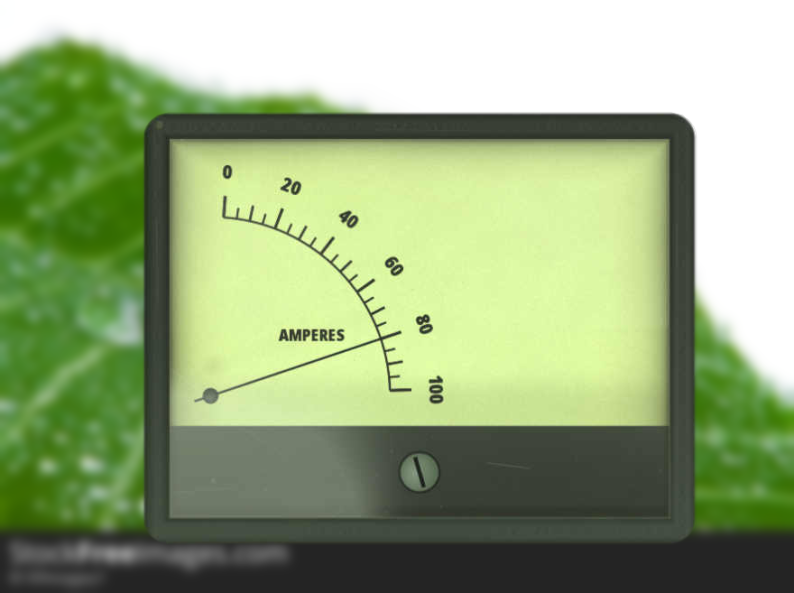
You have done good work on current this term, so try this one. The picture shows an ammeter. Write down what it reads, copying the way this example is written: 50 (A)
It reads 80 (A)
